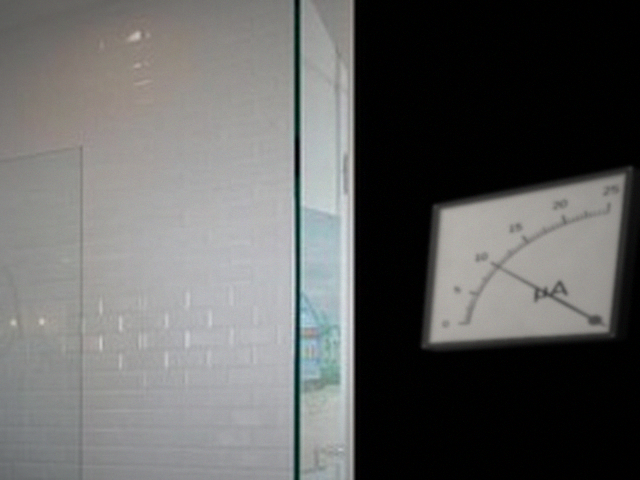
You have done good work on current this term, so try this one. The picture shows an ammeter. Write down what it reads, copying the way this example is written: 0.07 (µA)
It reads 10 (µA)
